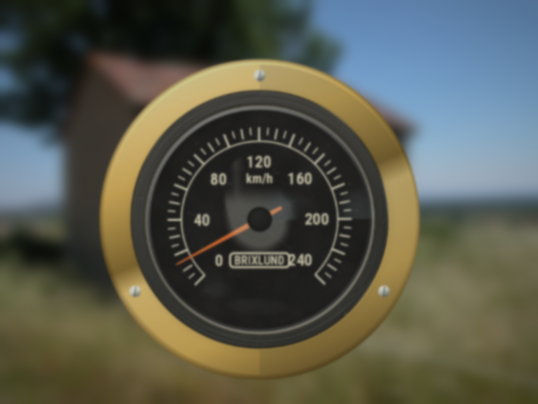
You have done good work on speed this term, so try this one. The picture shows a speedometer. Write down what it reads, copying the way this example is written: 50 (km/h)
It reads 15 (km/h)
